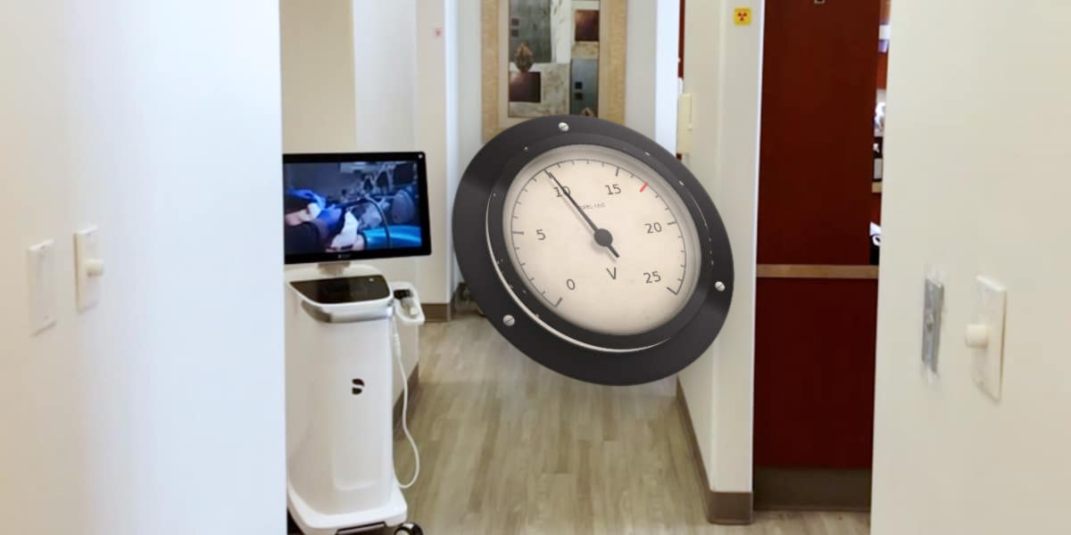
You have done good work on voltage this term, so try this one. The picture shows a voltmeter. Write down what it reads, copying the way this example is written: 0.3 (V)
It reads 10 (V)
